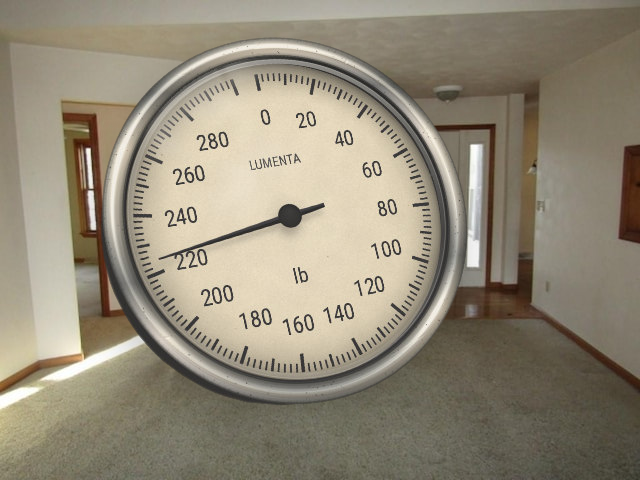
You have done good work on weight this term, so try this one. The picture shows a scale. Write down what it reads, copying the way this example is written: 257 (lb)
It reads 224 (lb)
